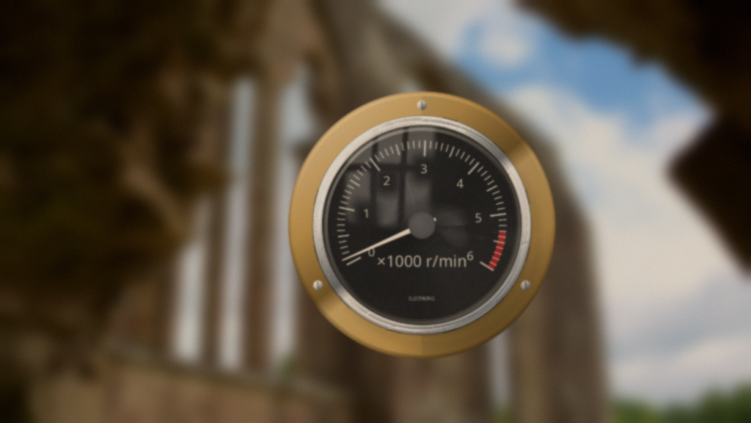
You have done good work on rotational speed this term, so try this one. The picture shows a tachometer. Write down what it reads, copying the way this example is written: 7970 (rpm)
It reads 100 (rpm)
